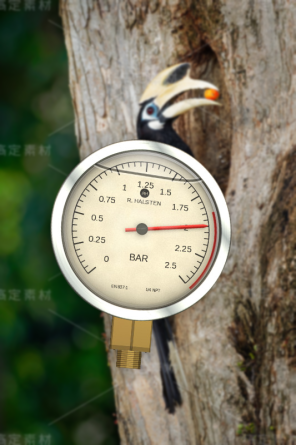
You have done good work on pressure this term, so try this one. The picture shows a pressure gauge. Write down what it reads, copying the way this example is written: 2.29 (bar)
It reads 2 (bar)
